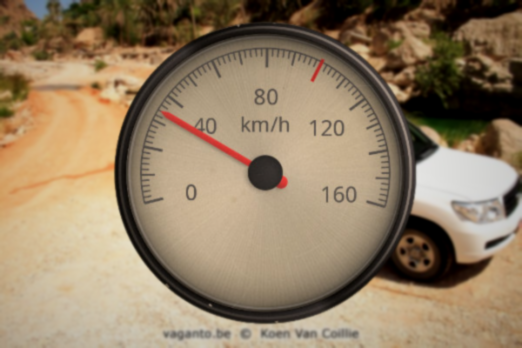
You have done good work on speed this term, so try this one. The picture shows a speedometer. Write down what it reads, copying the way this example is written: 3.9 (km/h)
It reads 34 (km/h)
